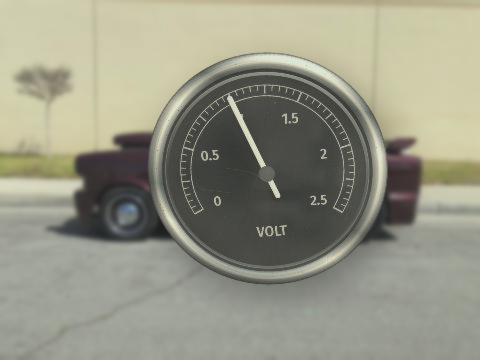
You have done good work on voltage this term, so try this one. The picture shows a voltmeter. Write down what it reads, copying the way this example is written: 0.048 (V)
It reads 1 (V)
